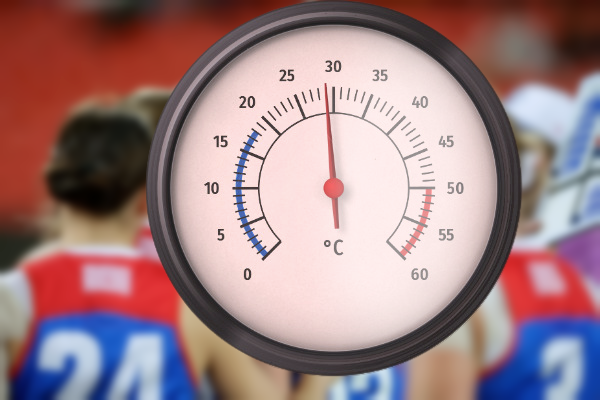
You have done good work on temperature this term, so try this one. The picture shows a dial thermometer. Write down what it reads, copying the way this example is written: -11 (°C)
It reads 29 (°C)
